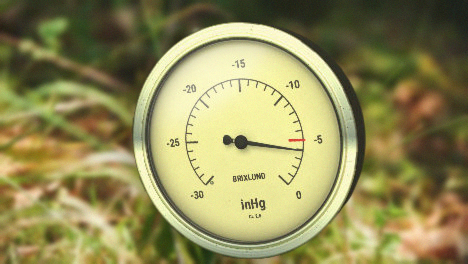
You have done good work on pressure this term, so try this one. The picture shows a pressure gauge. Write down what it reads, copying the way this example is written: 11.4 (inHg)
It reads -4 (inHg)
